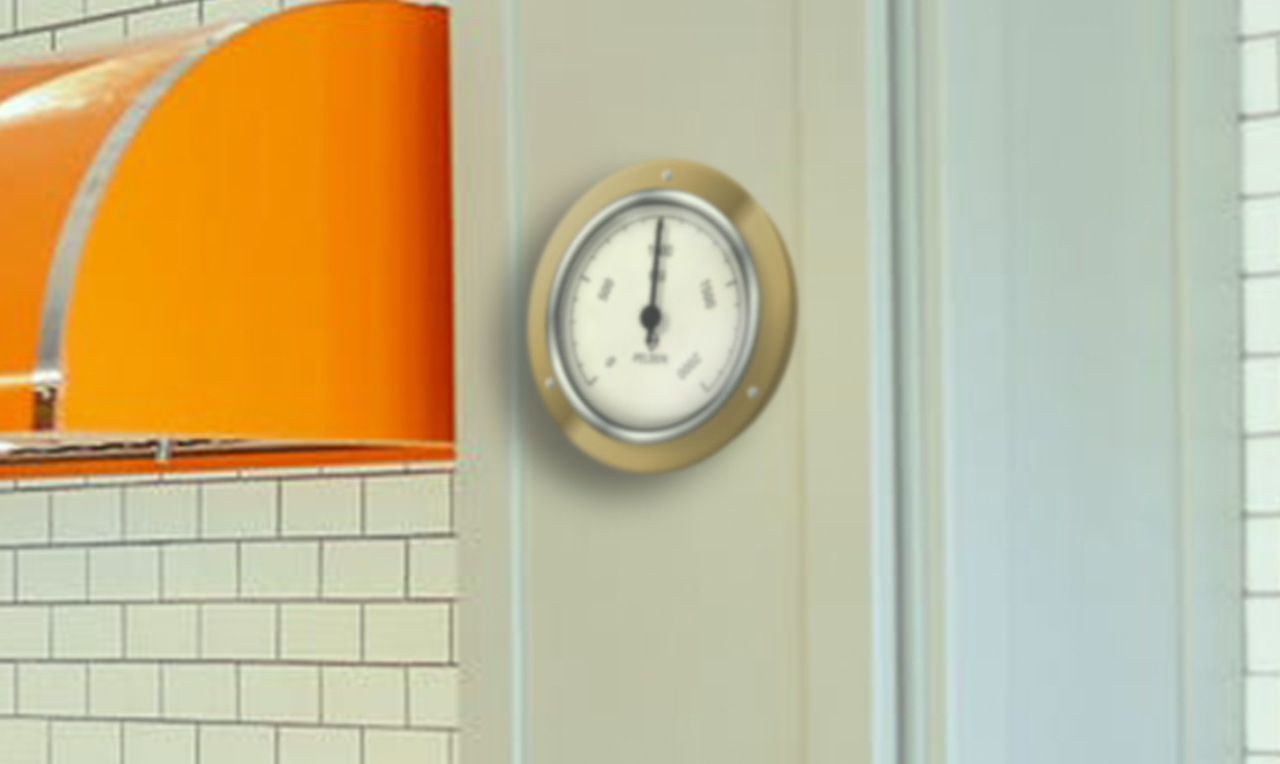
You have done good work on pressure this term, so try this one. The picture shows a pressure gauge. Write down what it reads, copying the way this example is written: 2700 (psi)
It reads 1000 (psi)
